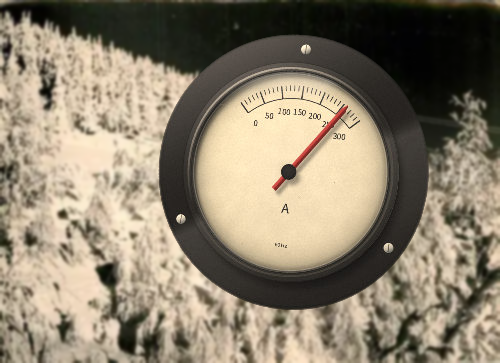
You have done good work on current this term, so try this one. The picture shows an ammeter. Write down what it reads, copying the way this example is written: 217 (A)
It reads 260 (A)
